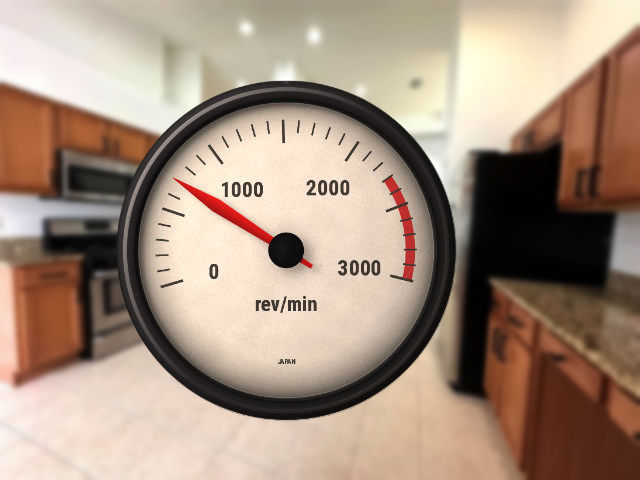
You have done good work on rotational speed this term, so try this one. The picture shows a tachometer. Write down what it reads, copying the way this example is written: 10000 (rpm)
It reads 700 (rpm)
